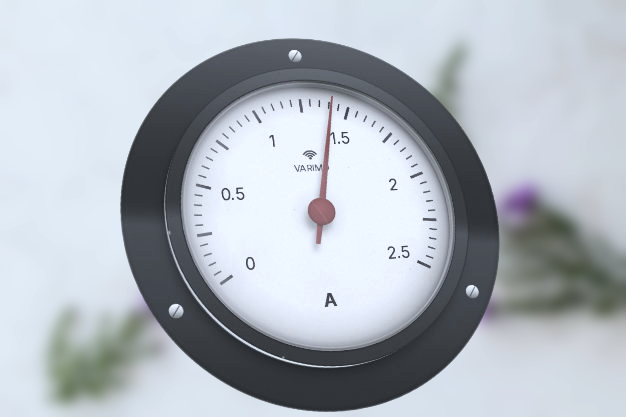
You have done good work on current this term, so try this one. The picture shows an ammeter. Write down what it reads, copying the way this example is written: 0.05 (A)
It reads 1.4 (A)
